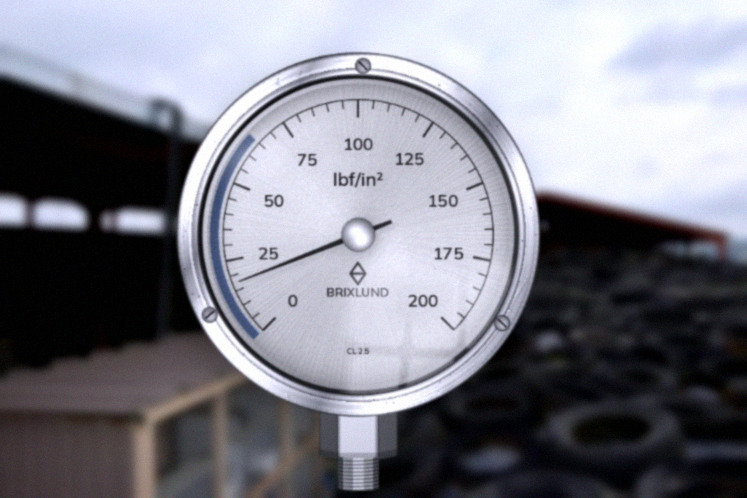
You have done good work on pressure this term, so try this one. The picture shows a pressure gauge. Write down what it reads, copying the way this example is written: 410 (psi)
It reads 17.5 (psi)
